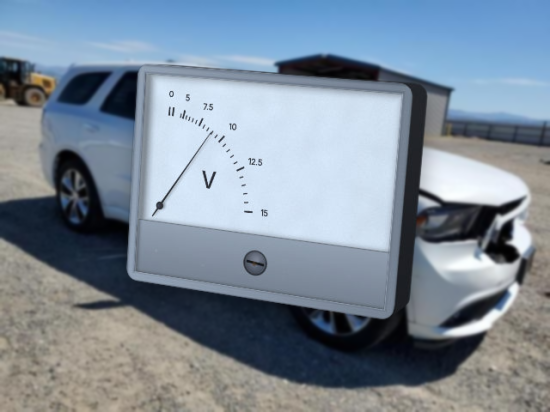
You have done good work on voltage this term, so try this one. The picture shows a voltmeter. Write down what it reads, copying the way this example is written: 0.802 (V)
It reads 9 (V)
